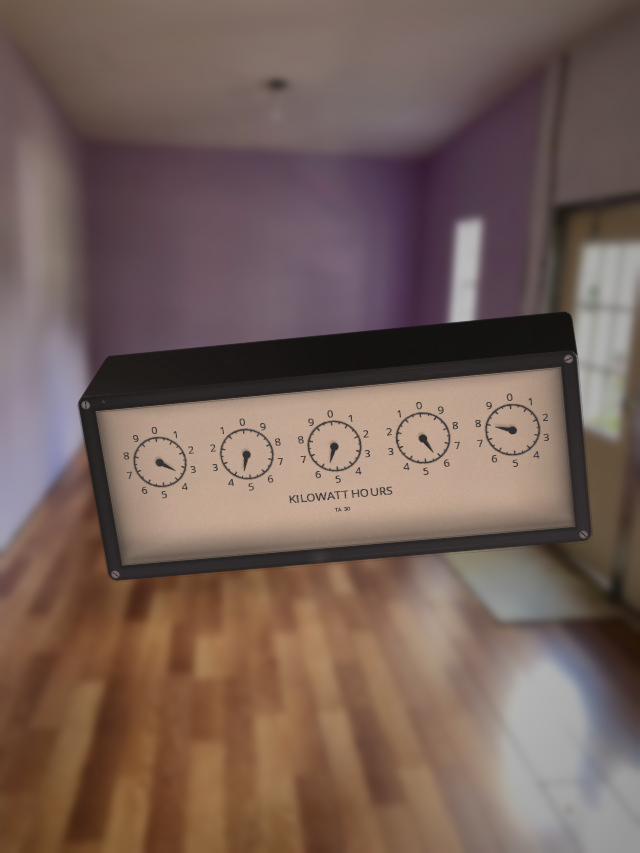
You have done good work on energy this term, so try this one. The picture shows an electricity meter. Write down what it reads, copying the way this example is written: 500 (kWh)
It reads 34558 (kWh)
